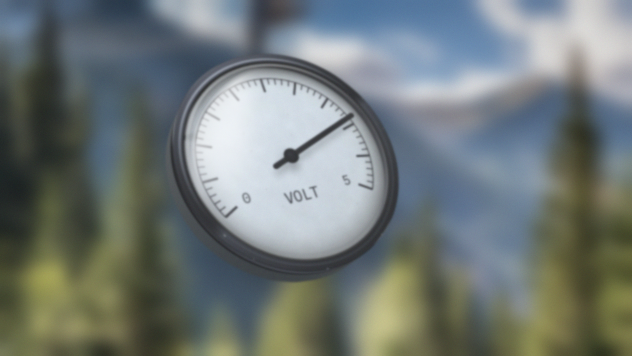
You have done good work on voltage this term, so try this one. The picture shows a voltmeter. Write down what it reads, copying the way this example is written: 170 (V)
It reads 3.9 (V)
